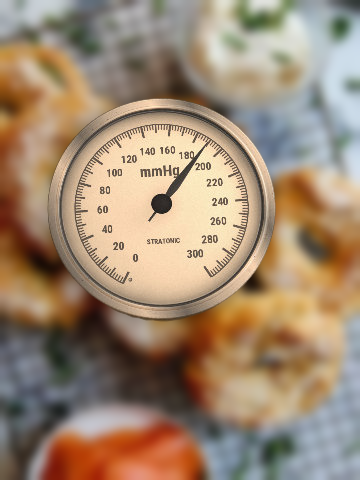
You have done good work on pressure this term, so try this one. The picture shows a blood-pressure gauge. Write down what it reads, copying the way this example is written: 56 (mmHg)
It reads 190 (mmHg)
